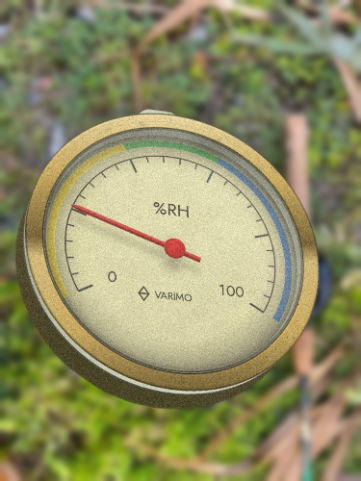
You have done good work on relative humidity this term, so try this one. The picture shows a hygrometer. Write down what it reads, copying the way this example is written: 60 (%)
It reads 20 (%)
